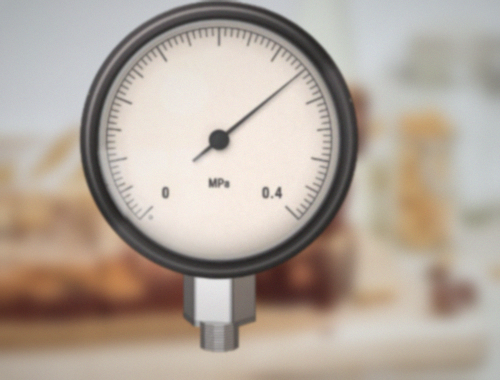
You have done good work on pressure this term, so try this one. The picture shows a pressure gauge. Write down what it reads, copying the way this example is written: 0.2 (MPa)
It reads 0.275 (MPa)
